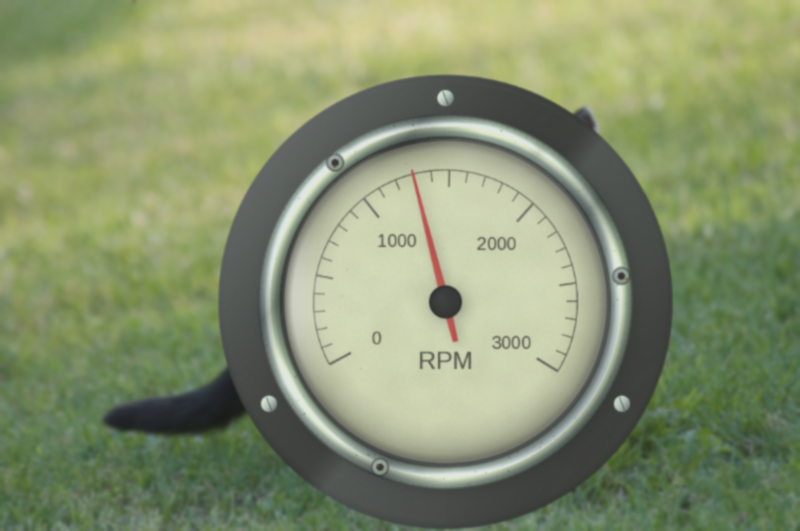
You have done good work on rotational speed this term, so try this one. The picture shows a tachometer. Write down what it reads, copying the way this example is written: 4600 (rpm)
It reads 1300 (rpm)
